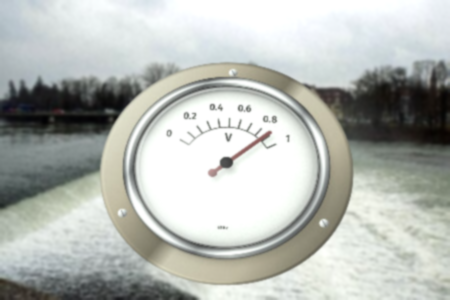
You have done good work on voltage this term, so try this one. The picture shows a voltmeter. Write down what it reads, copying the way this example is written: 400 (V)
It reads 0.9 (V)
